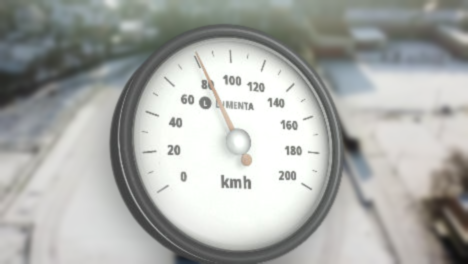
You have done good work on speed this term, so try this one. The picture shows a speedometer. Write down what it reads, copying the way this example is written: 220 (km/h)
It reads 80 (km/h)
